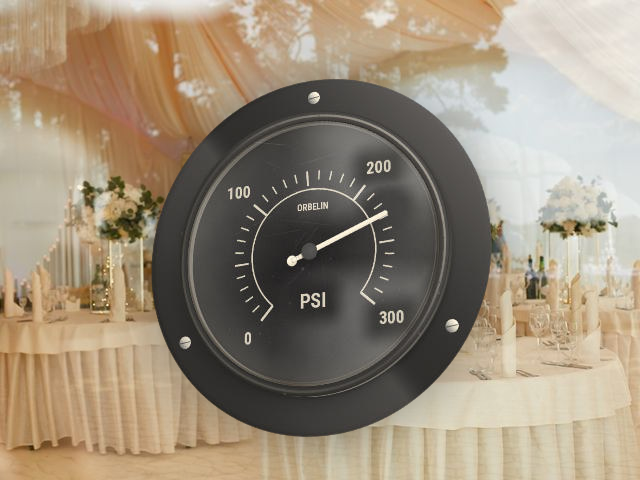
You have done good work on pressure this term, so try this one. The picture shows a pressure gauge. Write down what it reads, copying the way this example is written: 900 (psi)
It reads 230 (psi)
